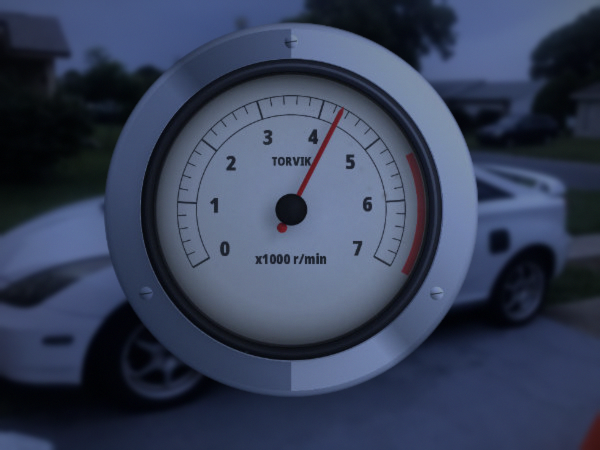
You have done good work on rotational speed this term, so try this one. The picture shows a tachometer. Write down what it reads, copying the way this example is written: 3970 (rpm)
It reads 4300 (rpm)
